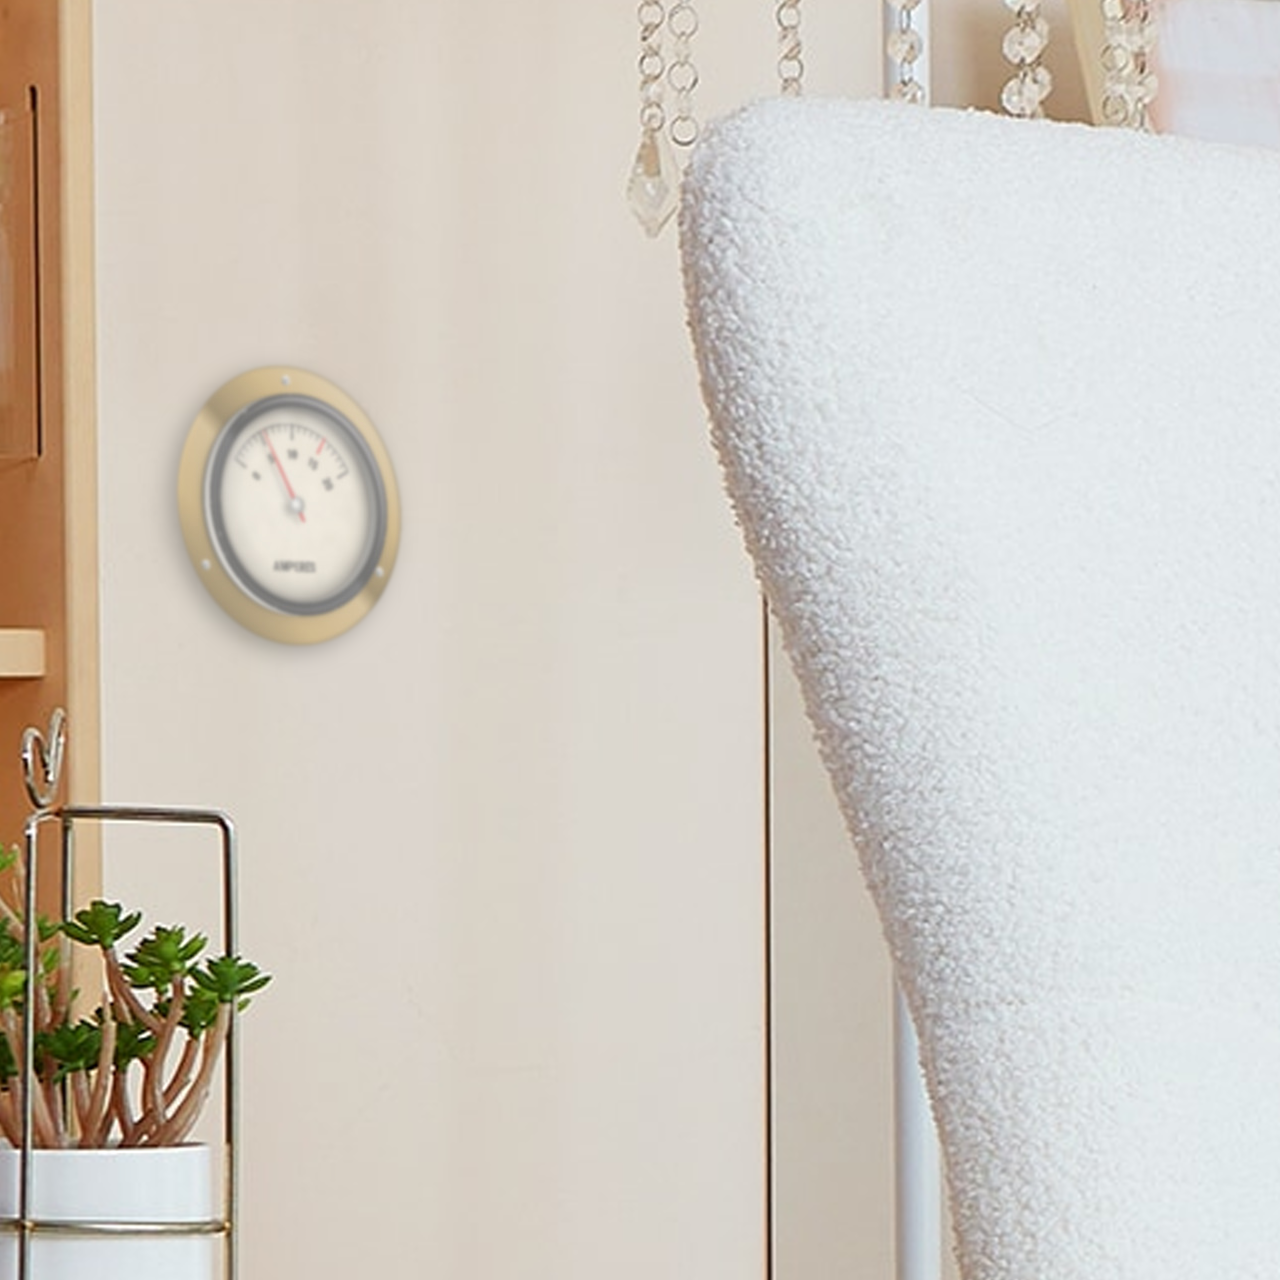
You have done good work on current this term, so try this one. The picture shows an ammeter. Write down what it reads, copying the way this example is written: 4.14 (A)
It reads 5 (A)
